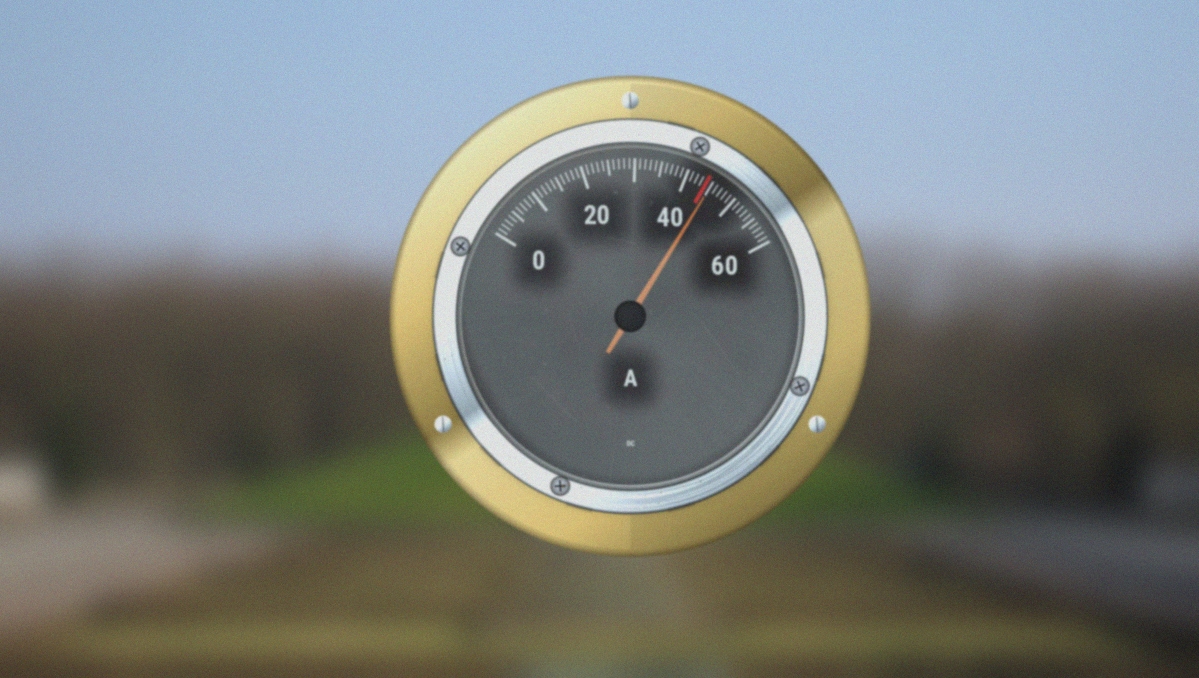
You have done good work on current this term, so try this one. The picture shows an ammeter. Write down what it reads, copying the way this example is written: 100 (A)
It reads 45 (A)
